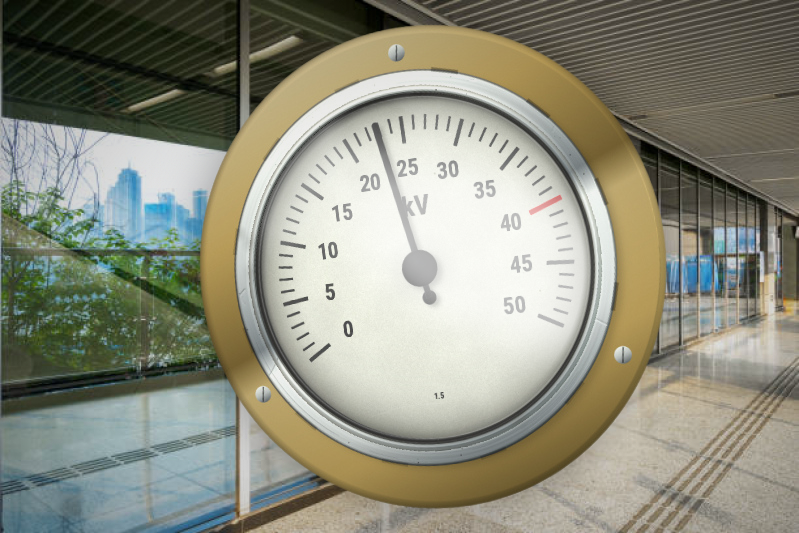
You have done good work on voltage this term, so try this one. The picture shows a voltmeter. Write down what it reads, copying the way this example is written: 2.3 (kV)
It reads 23 (kV)
